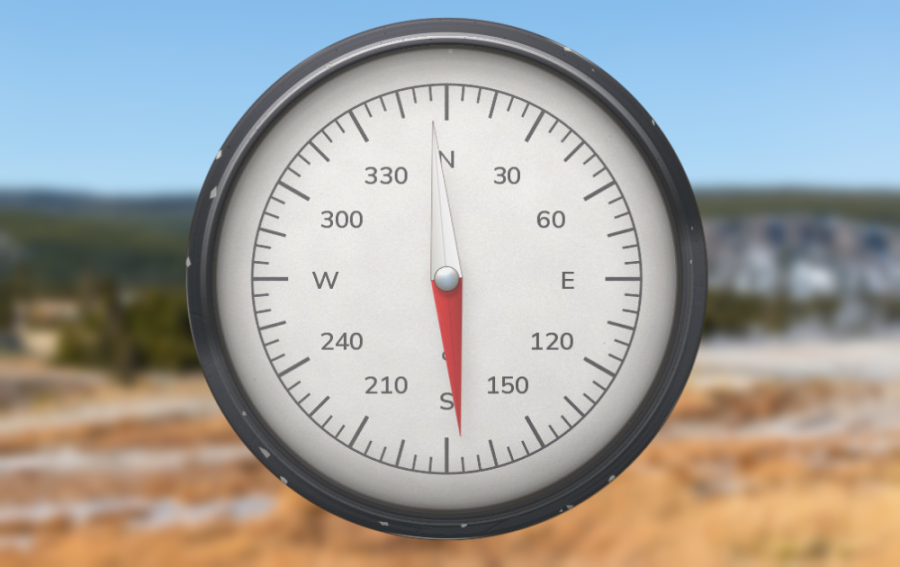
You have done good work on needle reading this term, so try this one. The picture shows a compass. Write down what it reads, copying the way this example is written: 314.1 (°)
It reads 175 (°)
